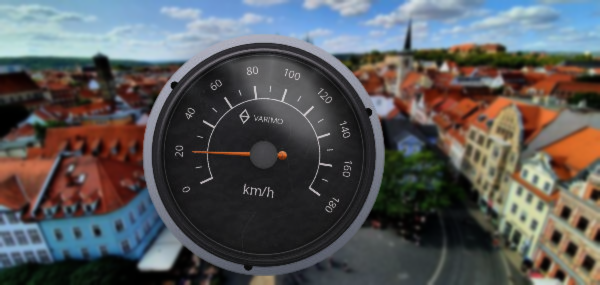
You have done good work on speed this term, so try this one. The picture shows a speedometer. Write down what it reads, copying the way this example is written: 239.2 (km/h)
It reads 20 (km/h)
